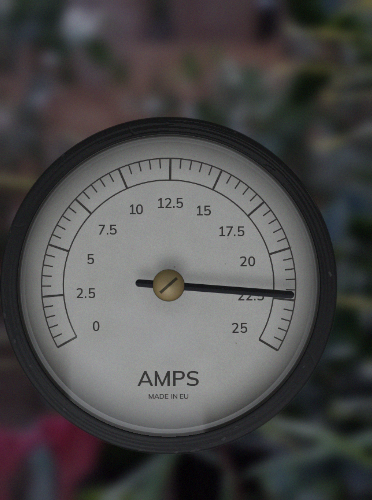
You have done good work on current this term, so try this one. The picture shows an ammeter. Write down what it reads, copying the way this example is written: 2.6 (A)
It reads 22.25 (A)
